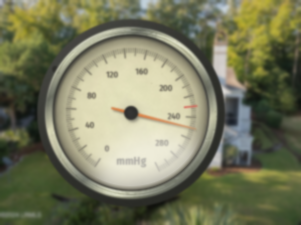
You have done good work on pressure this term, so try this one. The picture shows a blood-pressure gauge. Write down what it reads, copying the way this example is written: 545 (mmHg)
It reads 250 (mmHg)
